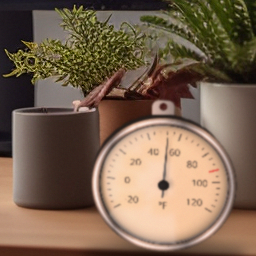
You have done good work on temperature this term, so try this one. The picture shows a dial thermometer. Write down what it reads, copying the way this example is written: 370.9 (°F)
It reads 52 (°F)
